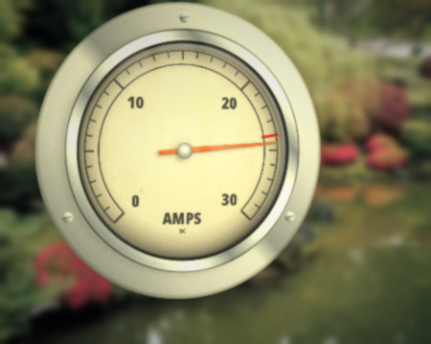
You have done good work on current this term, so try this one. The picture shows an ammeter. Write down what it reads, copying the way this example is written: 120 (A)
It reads 24.5 (A)
